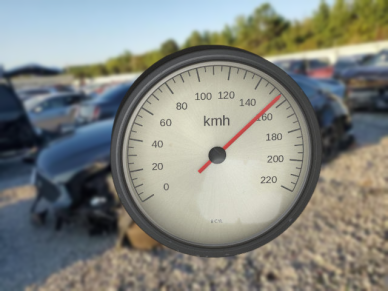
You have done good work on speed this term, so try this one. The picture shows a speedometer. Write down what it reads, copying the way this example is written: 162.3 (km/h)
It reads 155 (km/h)
